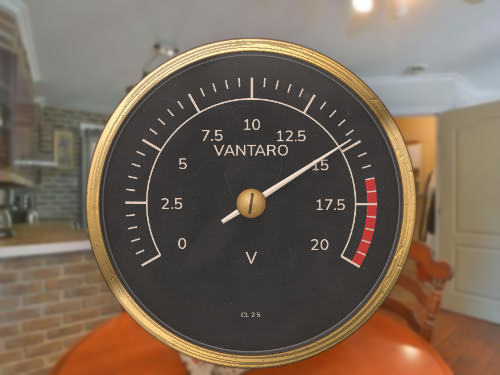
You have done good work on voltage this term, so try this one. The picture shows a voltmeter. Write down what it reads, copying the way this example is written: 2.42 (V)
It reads 14.75 (V)
